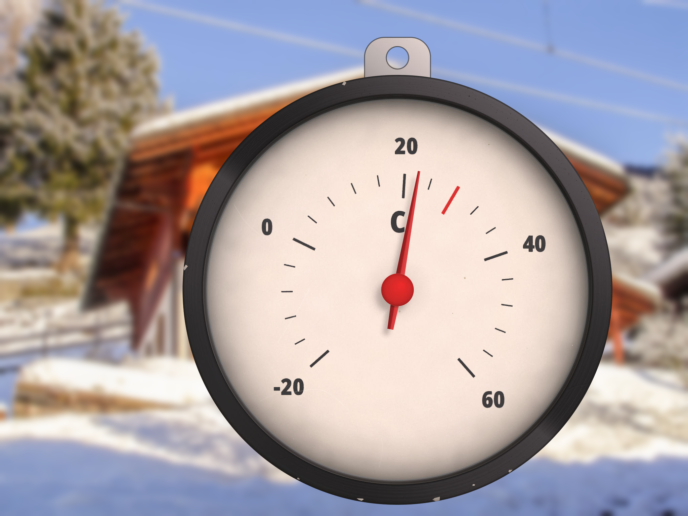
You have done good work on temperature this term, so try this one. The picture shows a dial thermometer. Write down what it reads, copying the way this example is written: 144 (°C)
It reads 22 (°C)
